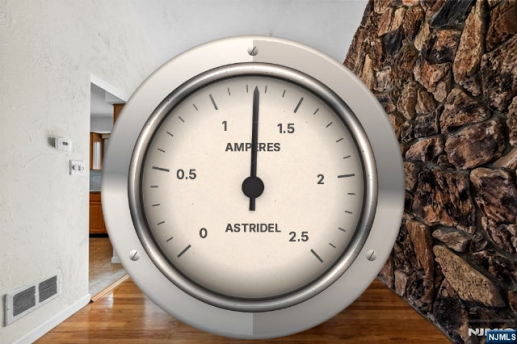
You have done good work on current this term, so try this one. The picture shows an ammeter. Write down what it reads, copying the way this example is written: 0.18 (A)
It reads 1.25 (A)
